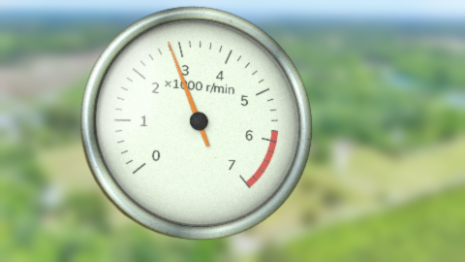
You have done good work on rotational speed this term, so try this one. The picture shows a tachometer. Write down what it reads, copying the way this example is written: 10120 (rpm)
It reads 2800 (rpm)
